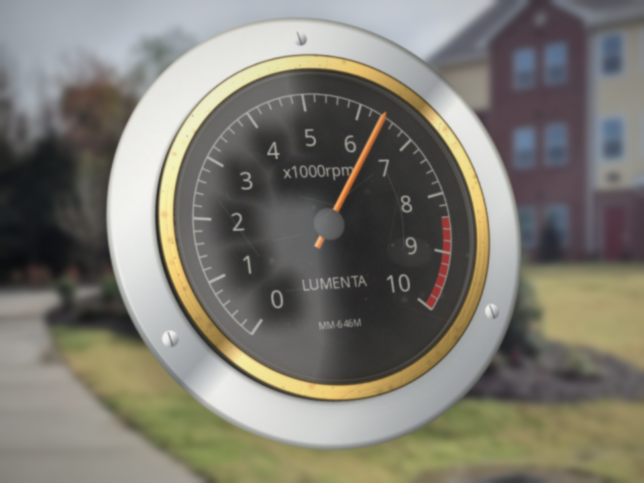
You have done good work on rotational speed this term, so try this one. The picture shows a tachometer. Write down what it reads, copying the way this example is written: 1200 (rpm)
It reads 6400 (rpm)
